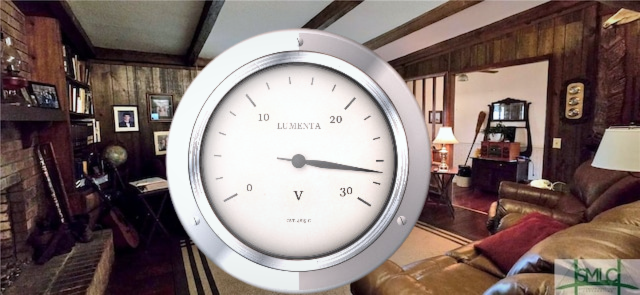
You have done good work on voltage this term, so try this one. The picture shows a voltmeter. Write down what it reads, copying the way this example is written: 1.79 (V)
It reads 27 (V)
